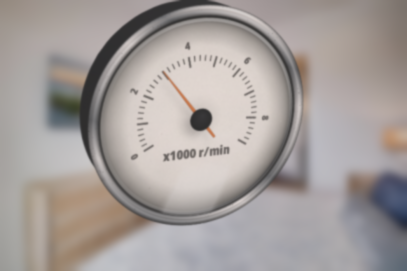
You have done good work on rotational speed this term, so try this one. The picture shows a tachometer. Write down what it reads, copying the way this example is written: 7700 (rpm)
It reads 3000 (rpm)
